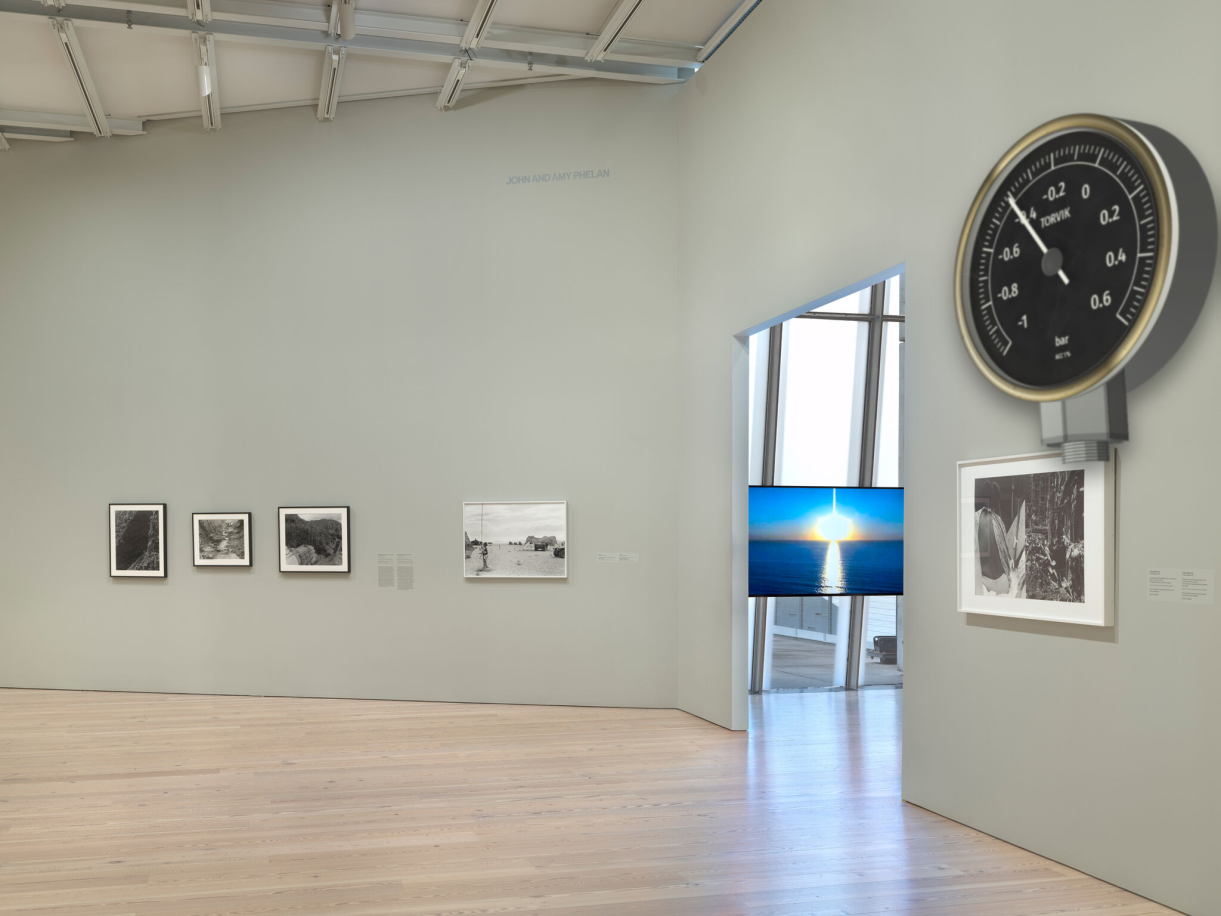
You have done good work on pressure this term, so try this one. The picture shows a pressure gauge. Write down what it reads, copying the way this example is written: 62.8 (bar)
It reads -0.4 (bar)
